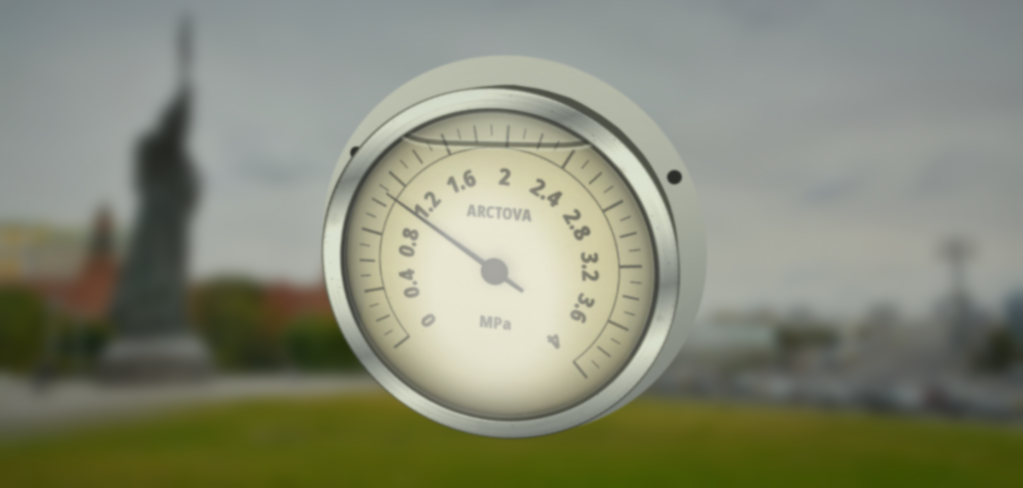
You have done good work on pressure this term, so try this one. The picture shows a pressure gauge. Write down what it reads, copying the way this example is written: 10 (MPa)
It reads 1.1 (MPa)
